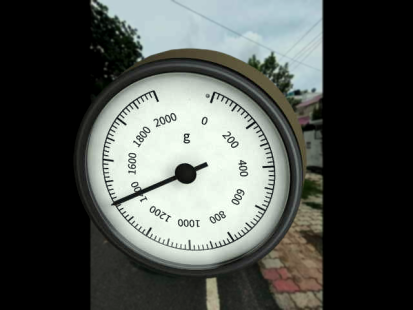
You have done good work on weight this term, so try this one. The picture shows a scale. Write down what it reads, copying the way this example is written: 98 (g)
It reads 1400 (g)
